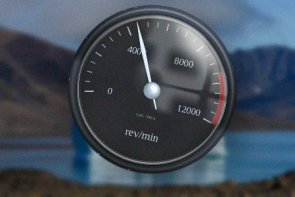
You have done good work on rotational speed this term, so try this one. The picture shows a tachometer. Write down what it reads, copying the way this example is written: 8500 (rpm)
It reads 4500 (rpm)
